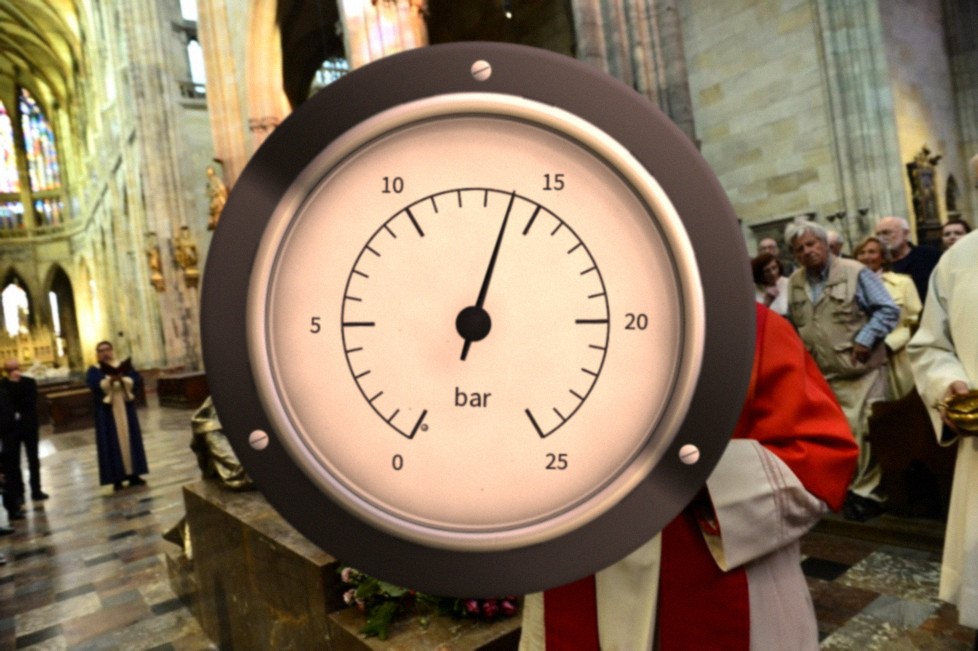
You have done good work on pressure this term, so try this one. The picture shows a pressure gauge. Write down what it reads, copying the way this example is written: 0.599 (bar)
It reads 14 (bar)
